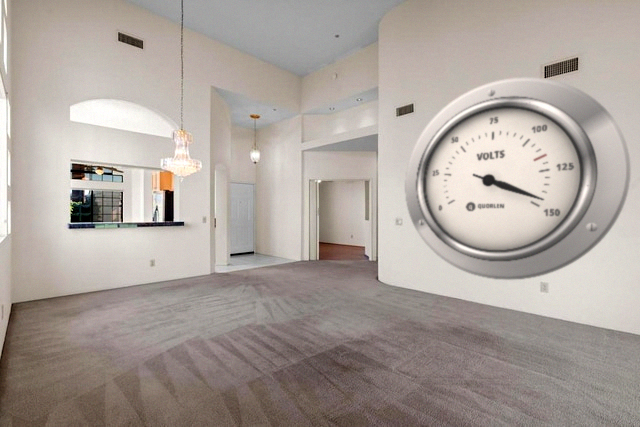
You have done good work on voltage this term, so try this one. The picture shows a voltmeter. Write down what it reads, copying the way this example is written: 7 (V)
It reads 145 (V)
